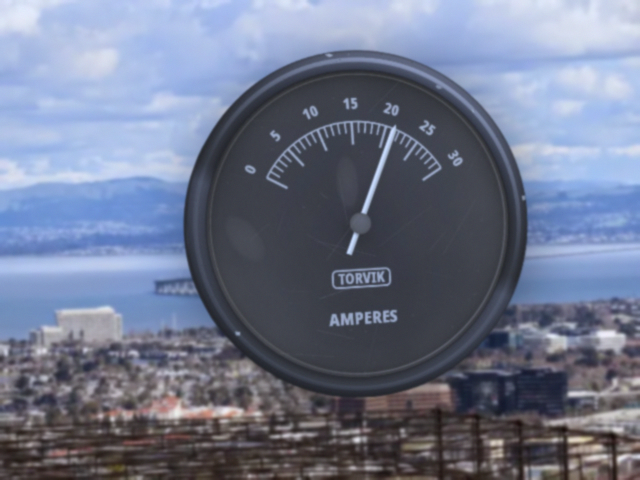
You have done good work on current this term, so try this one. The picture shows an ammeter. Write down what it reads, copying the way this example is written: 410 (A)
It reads 21 (A)
